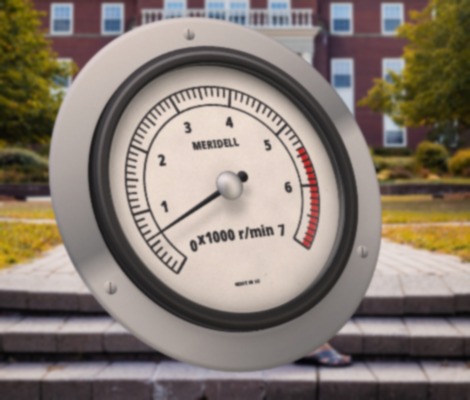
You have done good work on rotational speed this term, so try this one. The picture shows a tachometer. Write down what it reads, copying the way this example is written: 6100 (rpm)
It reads 600 (rpm)
